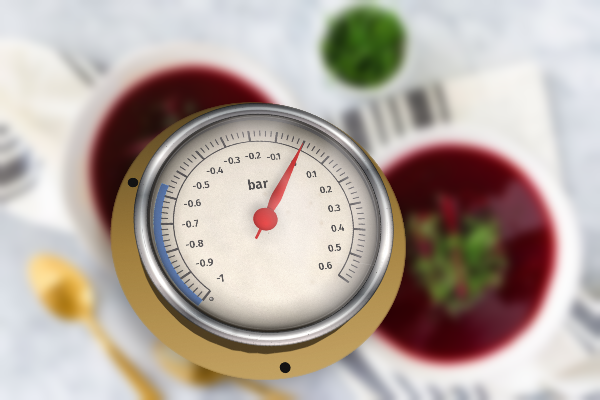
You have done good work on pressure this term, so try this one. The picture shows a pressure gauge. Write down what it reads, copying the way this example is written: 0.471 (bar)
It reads 0 (bar)
